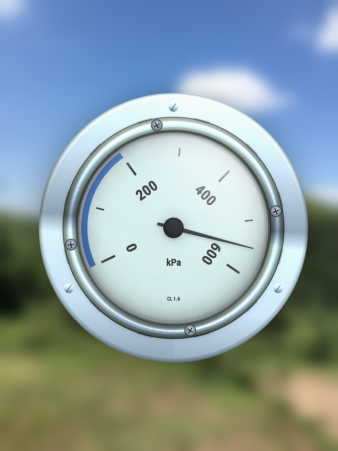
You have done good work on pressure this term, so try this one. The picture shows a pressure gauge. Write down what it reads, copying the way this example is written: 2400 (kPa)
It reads 550 (kPa)
